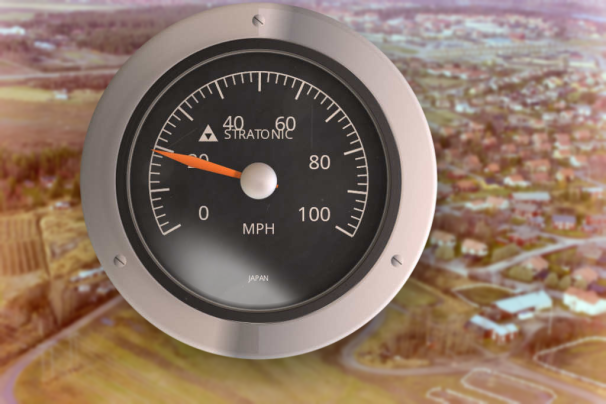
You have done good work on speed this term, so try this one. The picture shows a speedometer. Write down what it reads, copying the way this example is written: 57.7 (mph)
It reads 19 (mph)
